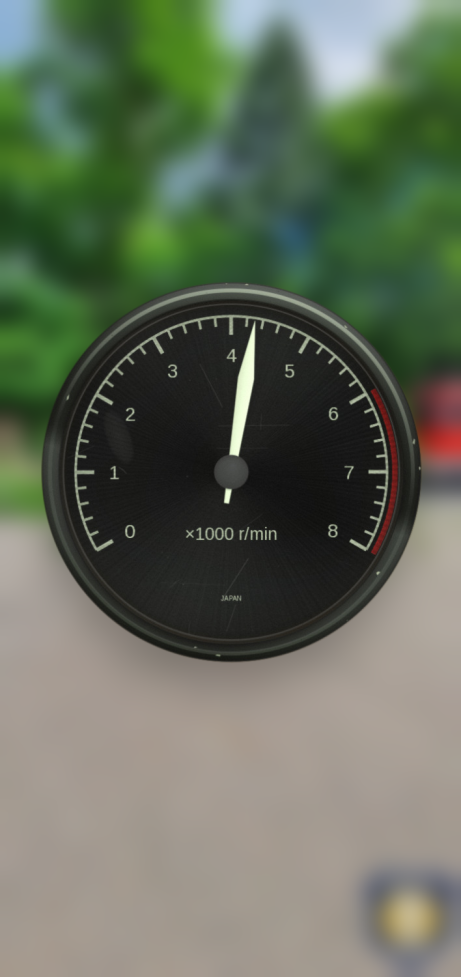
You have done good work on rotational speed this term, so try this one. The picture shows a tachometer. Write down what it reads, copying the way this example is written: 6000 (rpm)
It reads 4300 (rpm)
